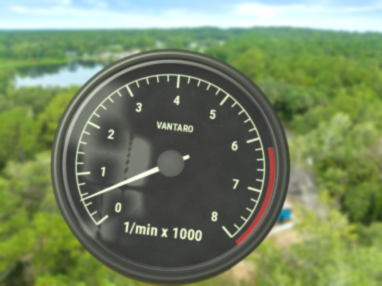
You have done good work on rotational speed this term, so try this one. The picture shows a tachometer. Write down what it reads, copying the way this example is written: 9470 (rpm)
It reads 500 (rpm)
